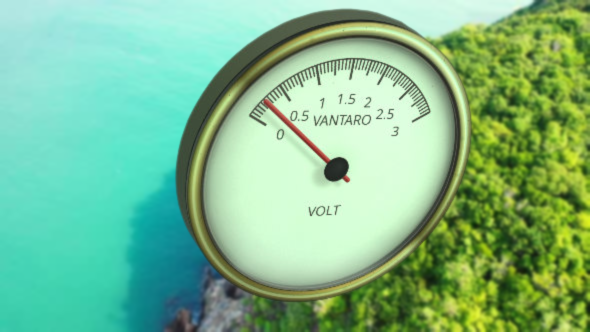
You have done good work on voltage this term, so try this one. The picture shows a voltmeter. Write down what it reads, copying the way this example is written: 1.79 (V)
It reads 0.25 (V)
